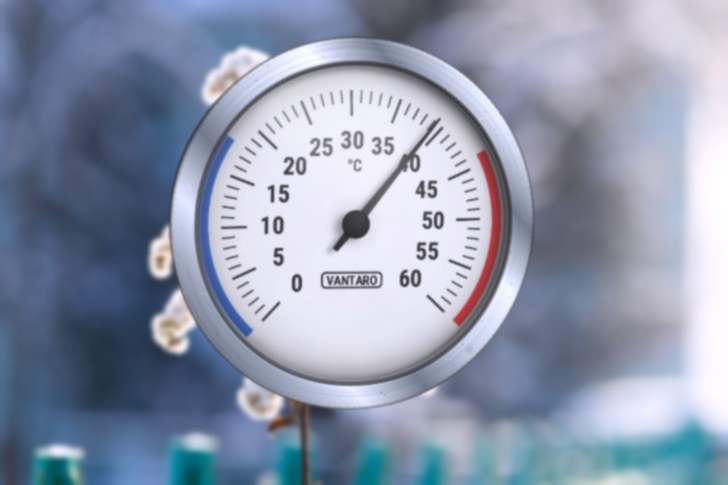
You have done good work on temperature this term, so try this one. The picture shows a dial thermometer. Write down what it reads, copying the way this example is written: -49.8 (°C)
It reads 39 (°C)
